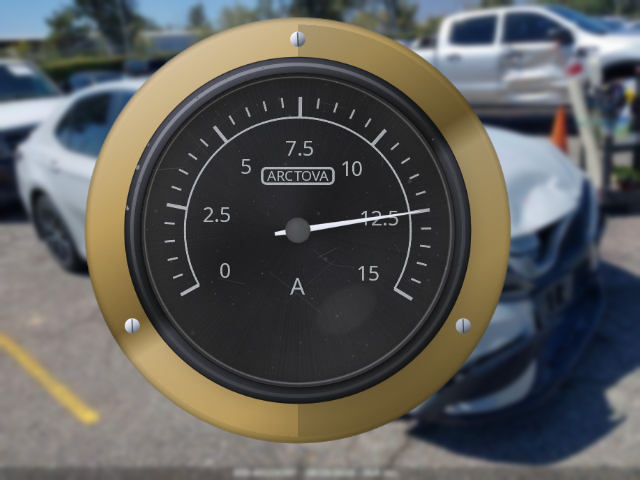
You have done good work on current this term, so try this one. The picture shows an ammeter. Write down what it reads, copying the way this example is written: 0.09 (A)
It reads 12.5 (A)
